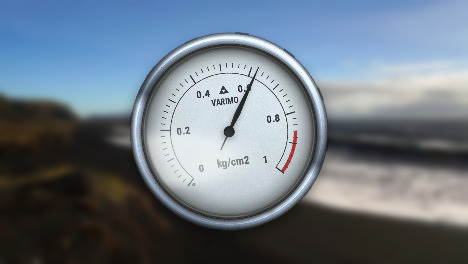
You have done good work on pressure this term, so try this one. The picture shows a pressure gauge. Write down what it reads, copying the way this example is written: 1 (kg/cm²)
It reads 0.62 (kg/cm²)
